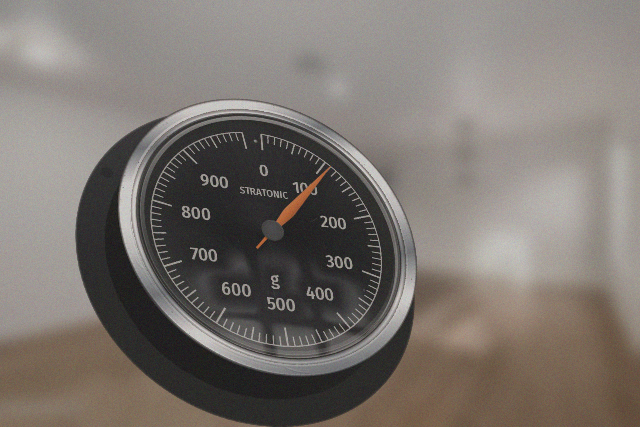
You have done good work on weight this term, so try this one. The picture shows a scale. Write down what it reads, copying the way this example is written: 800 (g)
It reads 110 (g)
